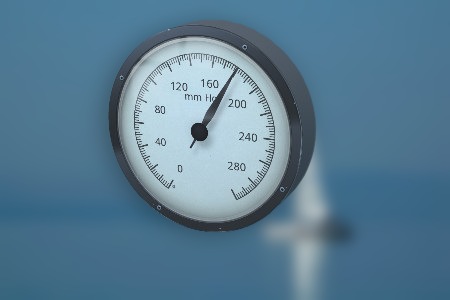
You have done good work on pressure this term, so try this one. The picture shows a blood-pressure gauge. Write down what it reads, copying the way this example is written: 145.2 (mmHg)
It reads 180 (mmHg)
